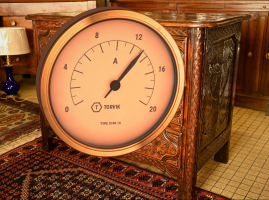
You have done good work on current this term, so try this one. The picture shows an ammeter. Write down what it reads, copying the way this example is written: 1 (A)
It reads 13 (A)
